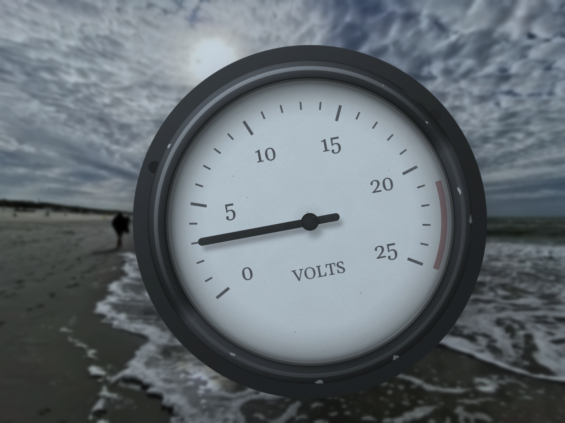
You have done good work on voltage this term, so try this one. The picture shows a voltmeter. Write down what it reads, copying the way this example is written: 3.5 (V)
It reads 3 (V)
